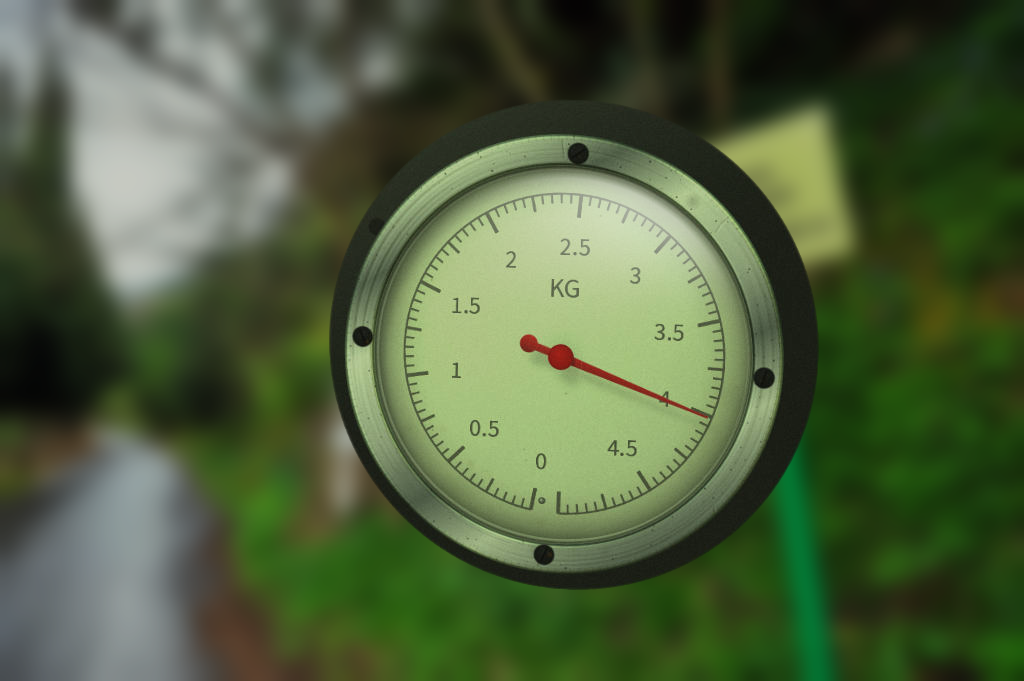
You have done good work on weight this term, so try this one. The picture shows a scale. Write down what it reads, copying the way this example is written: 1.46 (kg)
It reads 4 (kg)
